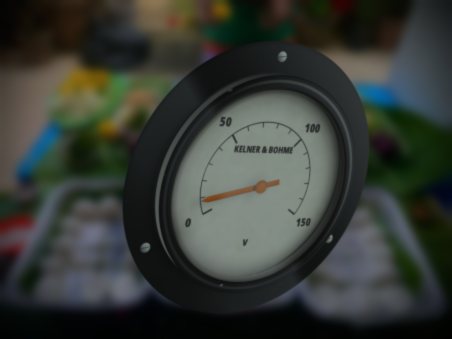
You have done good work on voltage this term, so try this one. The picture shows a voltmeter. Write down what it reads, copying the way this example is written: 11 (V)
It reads 10 (V)
